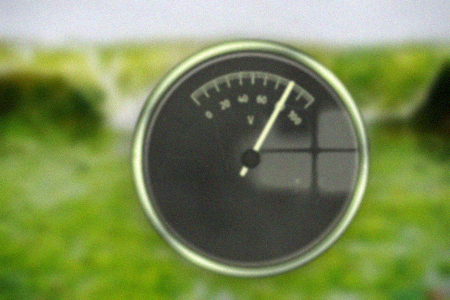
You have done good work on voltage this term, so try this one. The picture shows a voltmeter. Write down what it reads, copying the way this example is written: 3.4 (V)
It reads 80 (V)
